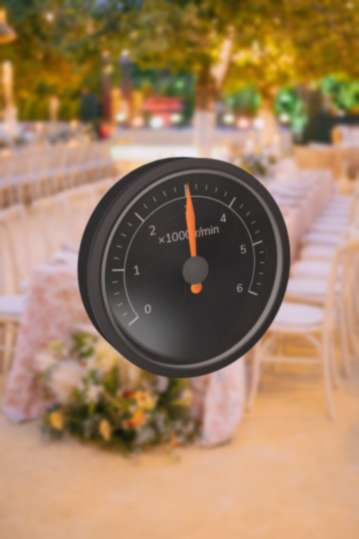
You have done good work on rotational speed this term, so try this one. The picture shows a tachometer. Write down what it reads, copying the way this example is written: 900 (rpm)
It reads 3000 (rpm)
